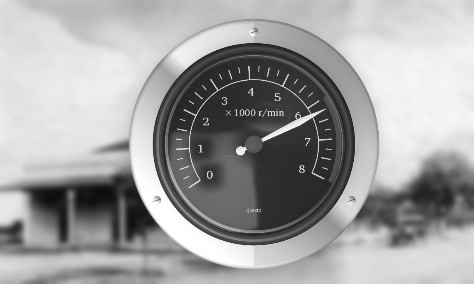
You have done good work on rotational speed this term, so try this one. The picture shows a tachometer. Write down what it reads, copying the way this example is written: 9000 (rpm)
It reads 6250 (rpm)
